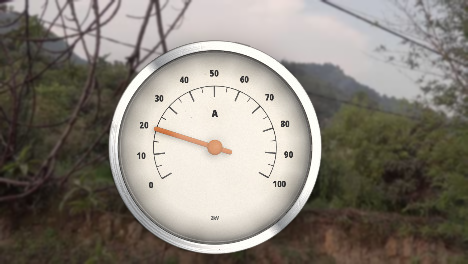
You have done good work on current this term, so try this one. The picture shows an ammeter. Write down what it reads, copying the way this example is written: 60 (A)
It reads 20 (A)
